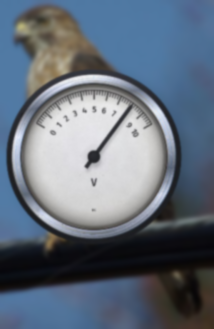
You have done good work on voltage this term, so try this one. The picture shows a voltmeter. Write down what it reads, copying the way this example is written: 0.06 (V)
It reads 8 (V)
